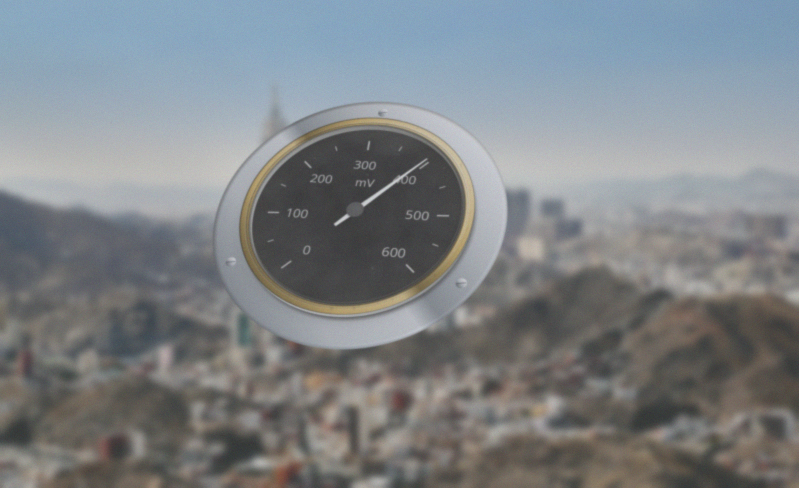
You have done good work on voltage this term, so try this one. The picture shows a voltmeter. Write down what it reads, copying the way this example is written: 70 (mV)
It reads 400 (mV)
